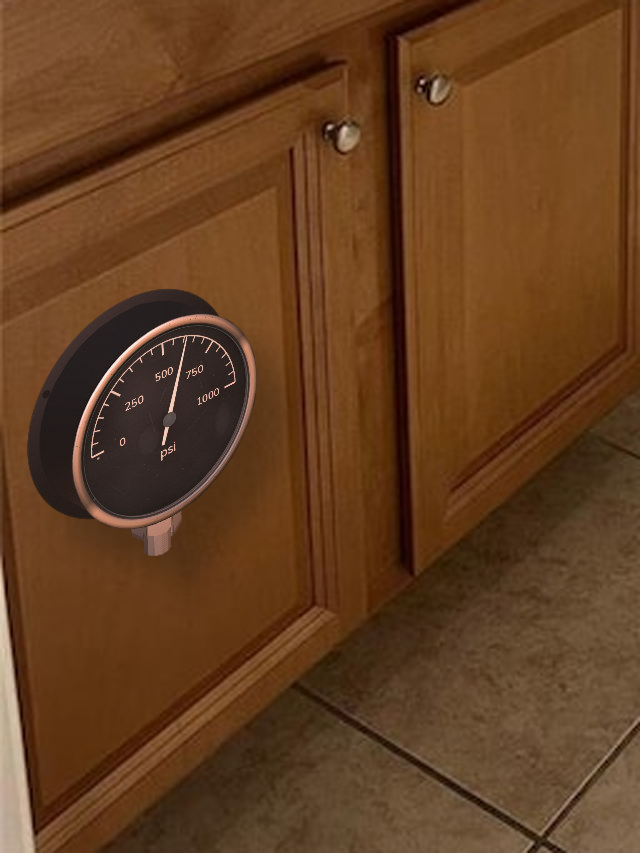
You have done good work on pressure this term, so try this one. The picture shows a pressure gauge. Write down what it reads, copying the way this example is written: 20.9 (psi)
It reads 600 (psi)
